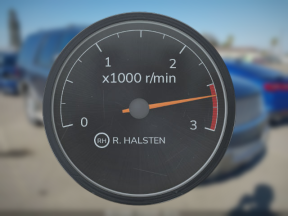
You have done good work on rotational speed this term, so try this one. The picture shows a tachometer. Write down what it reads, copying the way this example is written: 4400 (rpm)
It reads 2625 (rpm)
